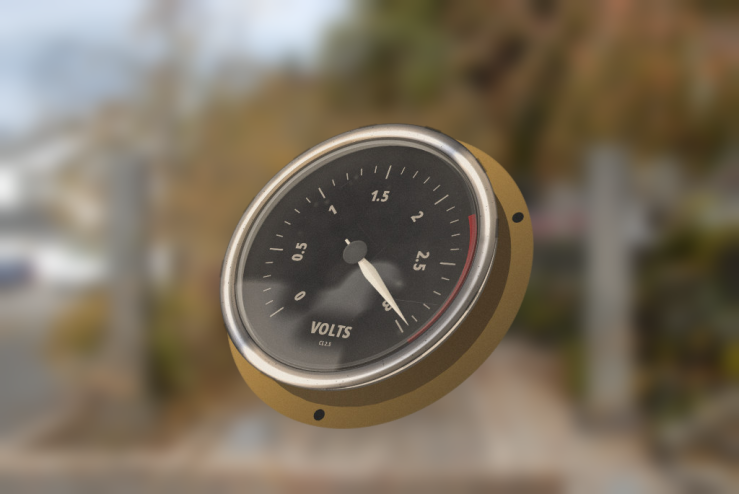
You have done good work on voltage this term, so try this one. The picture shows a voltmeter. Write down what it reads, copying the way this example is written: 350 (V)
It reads 2.95 (V)
